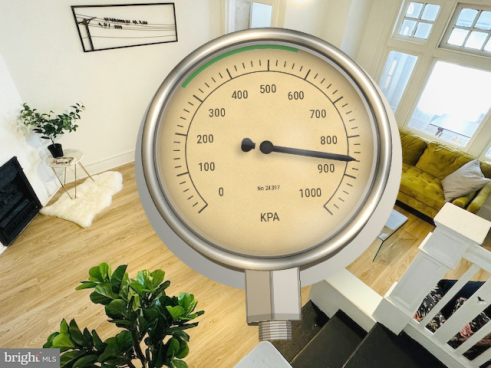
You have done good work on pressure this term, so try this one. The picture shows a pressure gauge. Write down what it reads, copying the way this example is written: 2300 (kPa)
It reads 860 (kPa)
